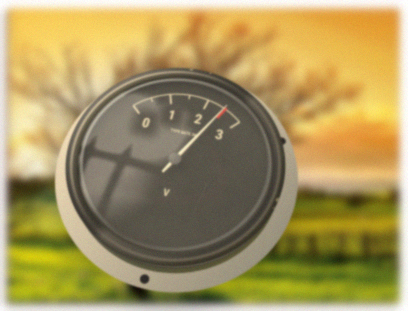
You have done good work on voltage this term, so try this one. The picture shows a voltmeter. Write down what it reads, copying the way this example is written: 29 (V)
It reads 2.5 (V)
